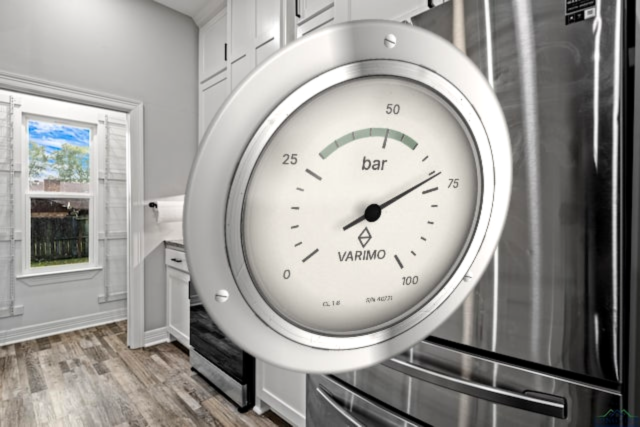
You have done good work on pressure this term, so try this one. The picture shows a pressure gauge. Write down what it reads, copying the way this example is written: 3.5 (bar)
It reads 70 (bar)
